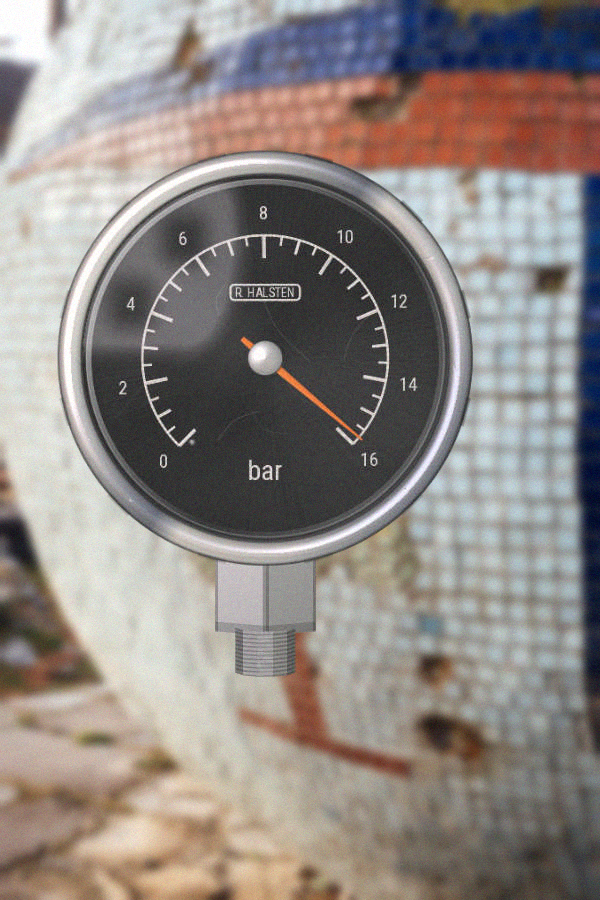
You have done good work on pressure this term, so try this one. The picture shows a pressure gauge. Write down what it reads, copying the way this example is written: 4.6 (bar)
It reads 15.75 (bar)
